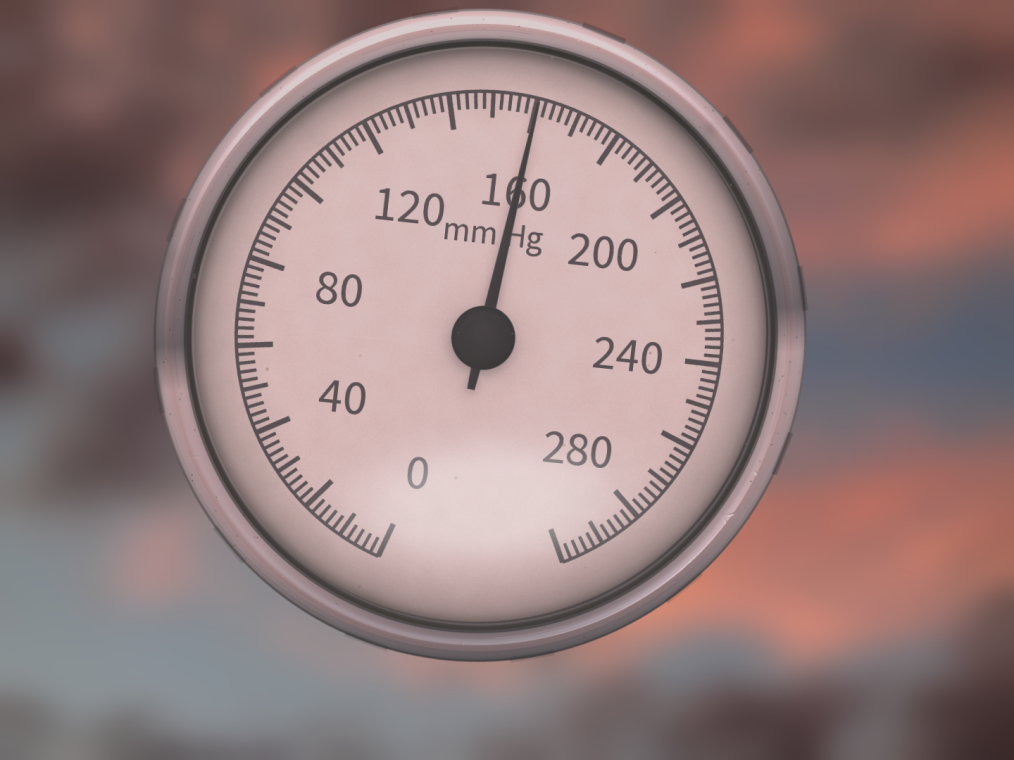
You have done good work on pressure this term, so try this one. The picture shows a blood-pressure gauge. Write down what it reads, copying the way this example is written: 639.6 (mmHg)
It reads 160 (mmHg)
